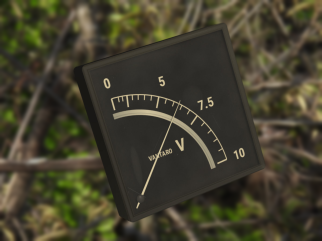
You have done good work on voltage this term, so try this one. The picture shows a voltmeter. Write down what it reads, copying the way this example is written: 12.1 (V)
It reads 6.25 (V)
